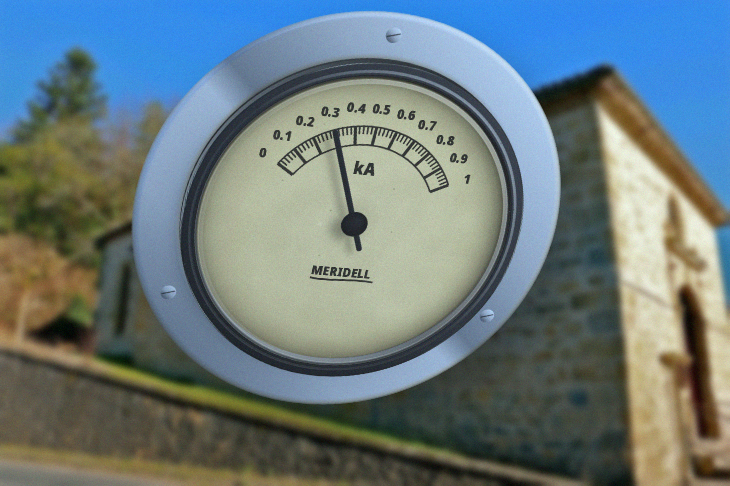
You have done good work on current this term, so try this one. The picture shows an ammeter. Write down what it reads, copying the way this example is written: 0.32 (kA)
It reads 0.3 (kA)
